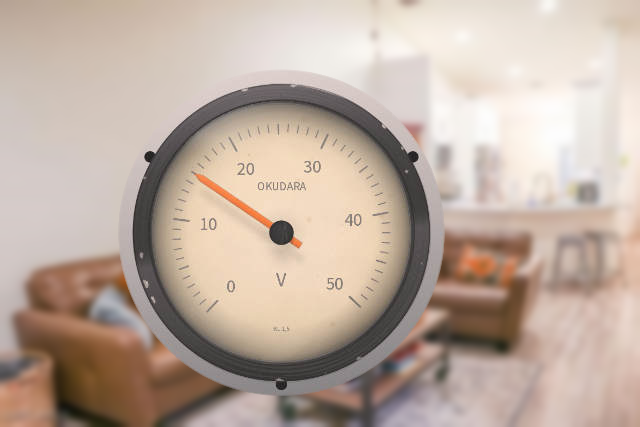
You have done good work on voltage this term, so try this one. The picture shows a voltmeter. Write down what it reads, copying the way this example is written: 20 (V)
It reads 15 (V)
